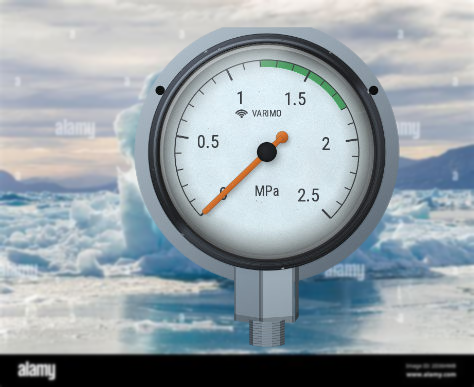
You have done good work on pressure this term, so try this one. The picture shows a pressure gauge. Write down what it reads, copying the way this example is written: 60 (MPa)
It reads 0 (MPa)
